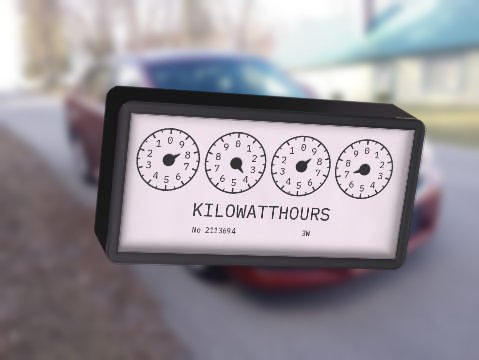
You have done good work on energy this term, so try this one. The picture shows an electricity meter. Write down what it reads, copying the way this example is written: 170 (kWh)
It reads 8387 (kWh)
